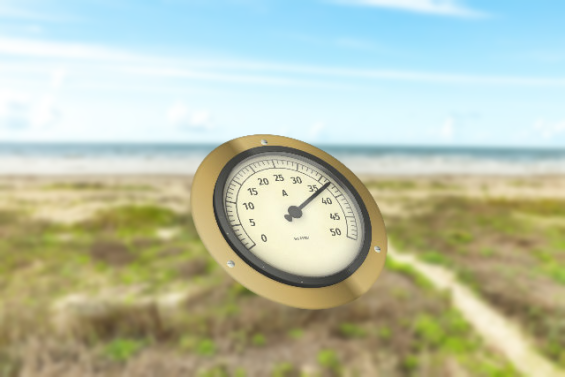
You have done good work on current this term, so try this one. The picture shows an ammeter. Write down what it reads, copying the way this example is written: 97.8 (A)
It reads 37 (A)
